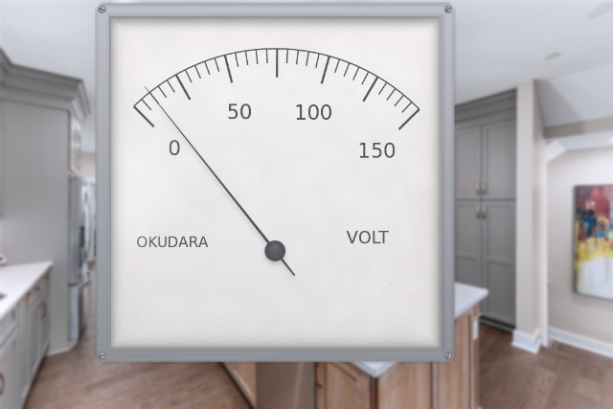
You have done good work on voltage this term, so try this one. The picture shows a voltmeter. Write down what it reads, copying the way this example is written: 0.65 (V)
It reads 10 (V)
